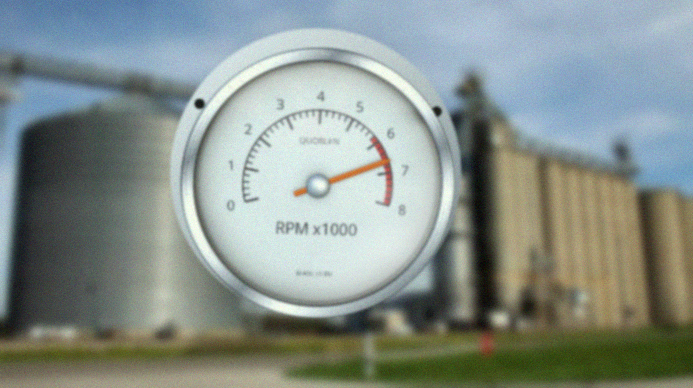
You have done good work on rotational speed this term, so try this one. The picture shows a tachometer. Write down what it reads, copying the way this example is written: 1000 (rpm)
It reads 6600 (rpm)
